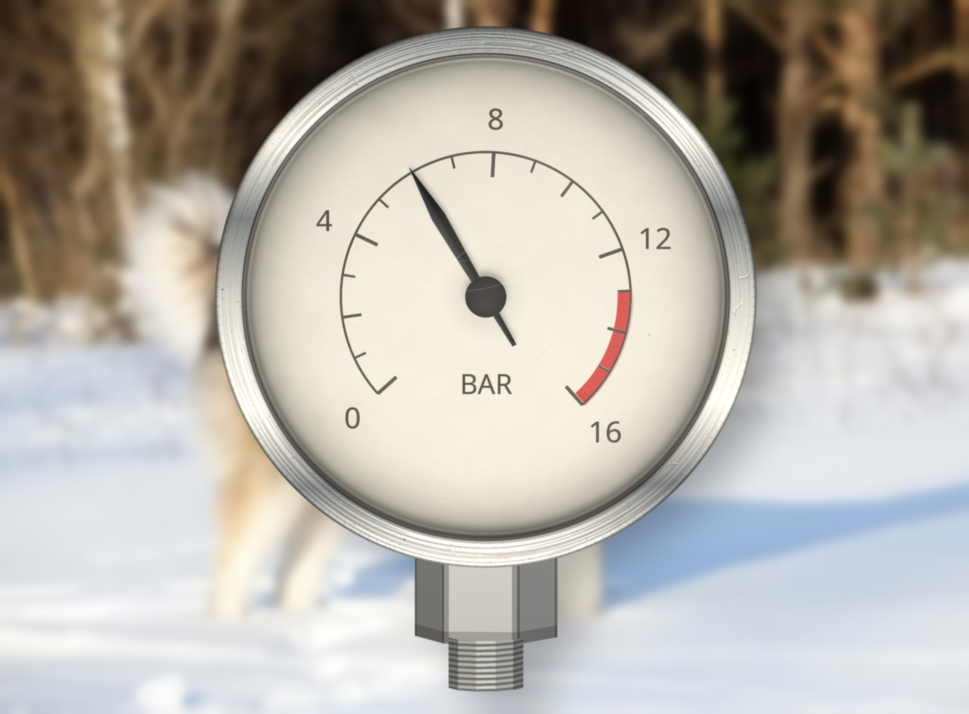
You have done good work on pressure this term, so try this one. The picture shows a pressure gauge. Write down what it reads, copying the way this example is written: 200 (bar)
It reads 6 (bar)
